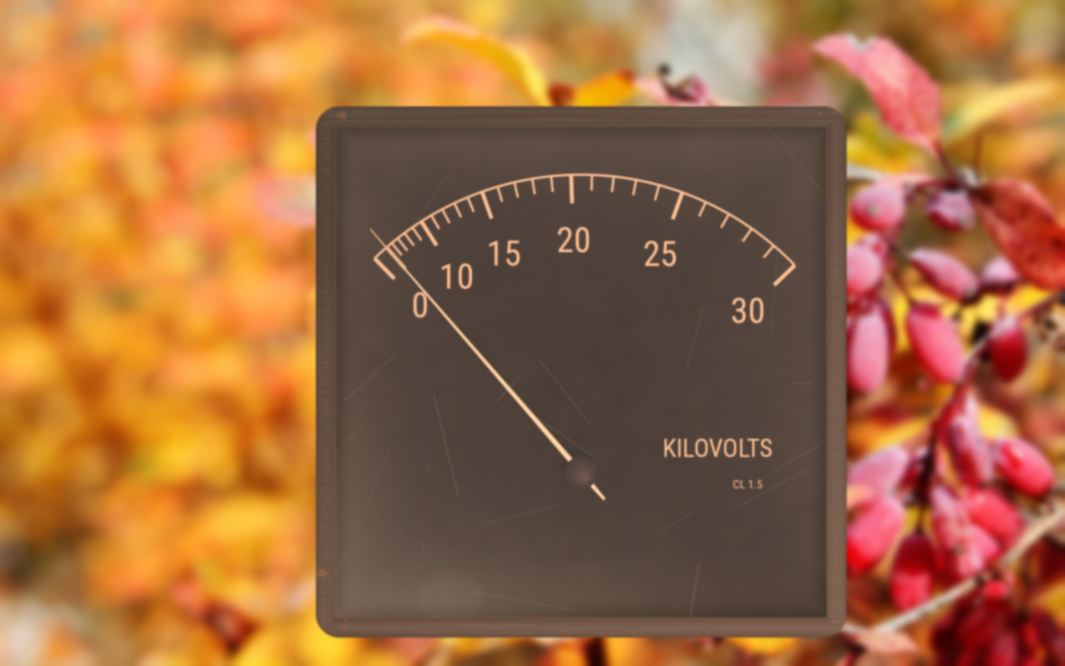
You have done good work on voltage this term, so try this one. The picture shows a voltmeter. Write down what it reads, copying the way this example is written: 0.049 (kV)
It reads 5 (kV)
